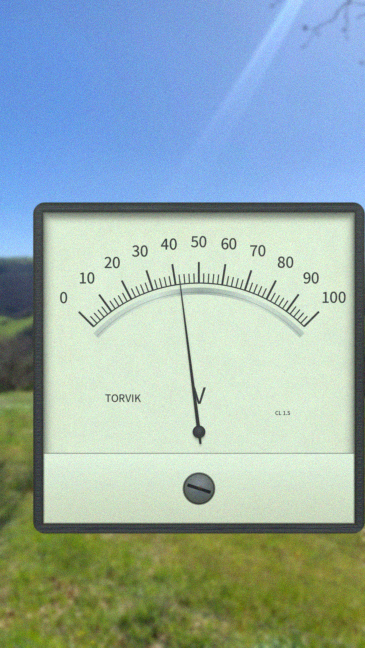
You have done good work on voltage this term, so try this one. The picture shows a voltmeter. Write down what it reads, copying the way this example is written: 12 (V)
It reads 42 (V)
